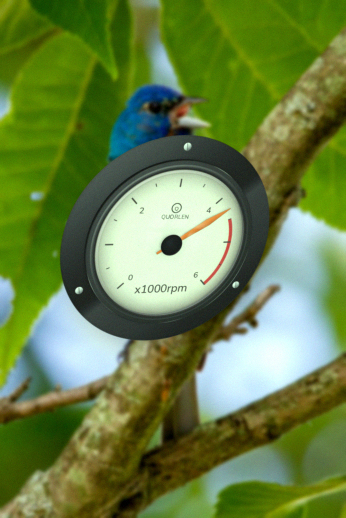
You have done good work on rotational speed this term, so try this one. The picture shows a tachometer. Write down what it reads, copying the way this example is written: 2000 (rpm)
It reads 4250 (rpm)
